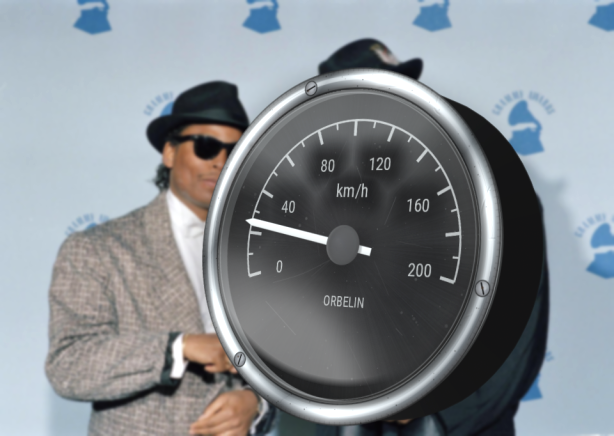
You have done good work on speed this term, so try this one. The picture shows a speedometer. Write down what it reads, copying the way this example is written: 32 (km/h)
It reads 25 (km/h)
